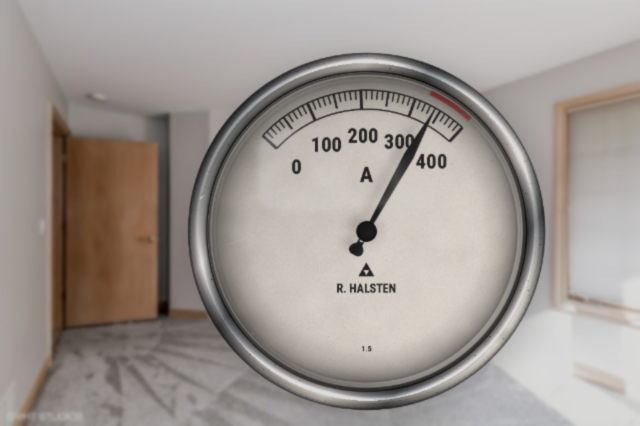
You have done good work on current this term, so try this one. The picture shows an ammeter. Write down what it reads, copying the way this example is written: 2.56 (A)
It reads 340 (A)
